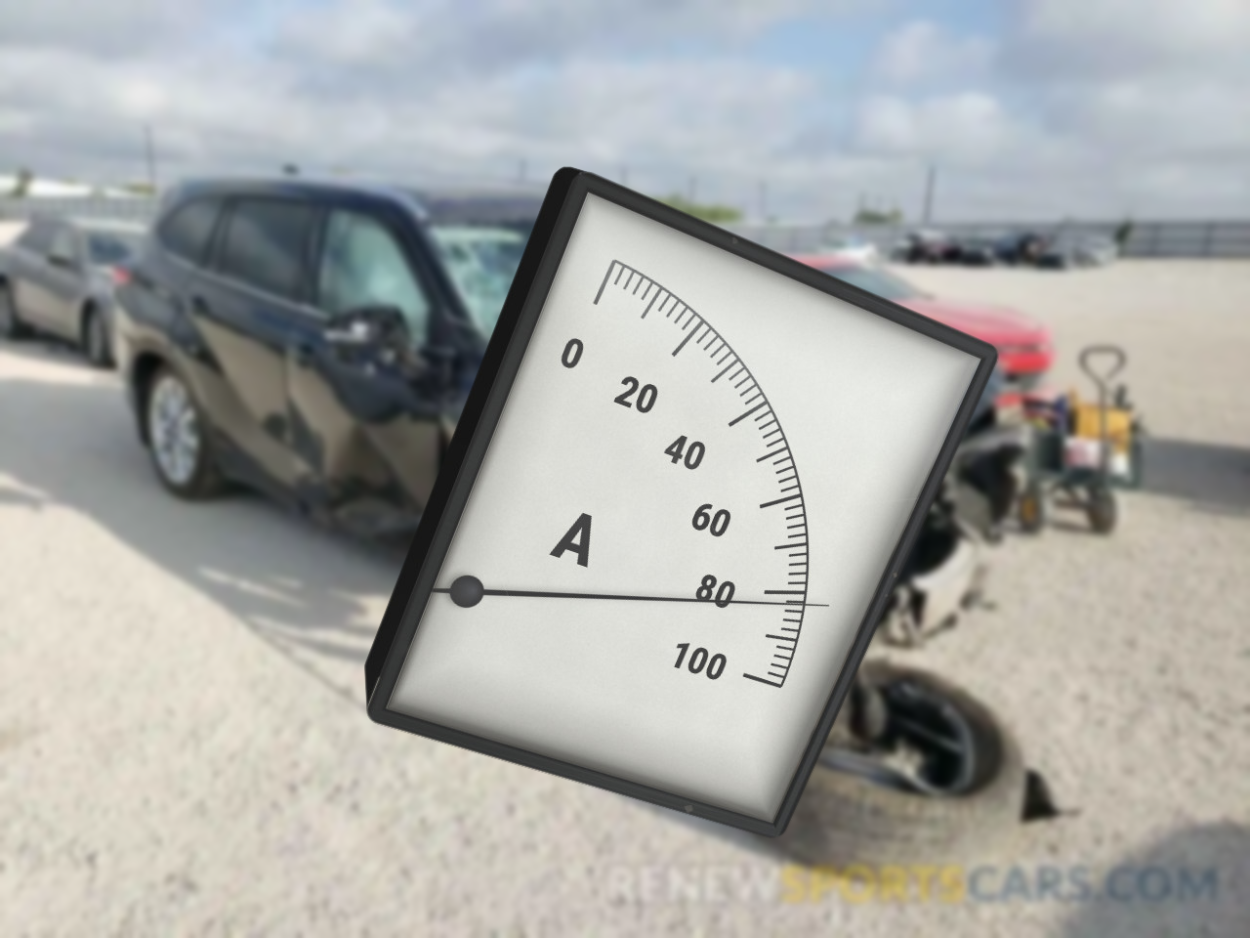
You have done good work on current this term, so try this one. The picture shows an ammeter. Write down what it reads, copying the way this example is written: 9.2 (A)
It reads 82 (A)
